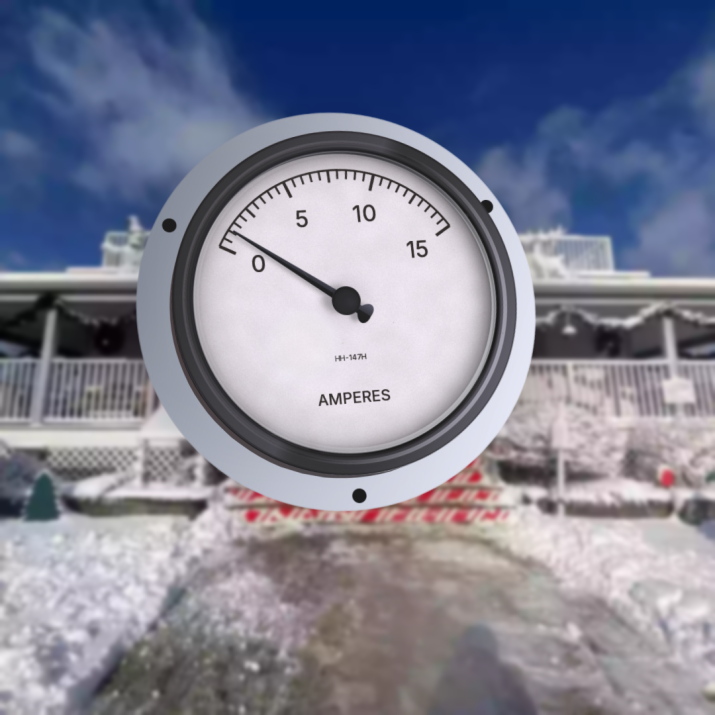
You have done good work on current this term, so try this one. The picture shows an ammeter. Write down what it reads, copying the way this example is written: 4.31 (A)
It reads 1 (A)
